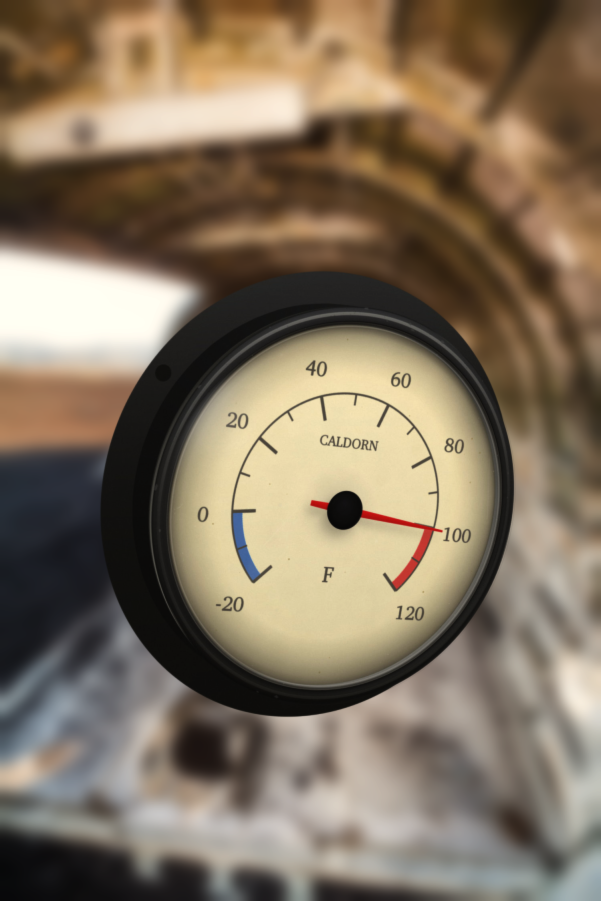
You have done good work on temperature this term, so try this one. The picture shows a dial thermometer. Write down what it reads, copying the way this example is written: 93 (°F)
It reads 100 (°F)
